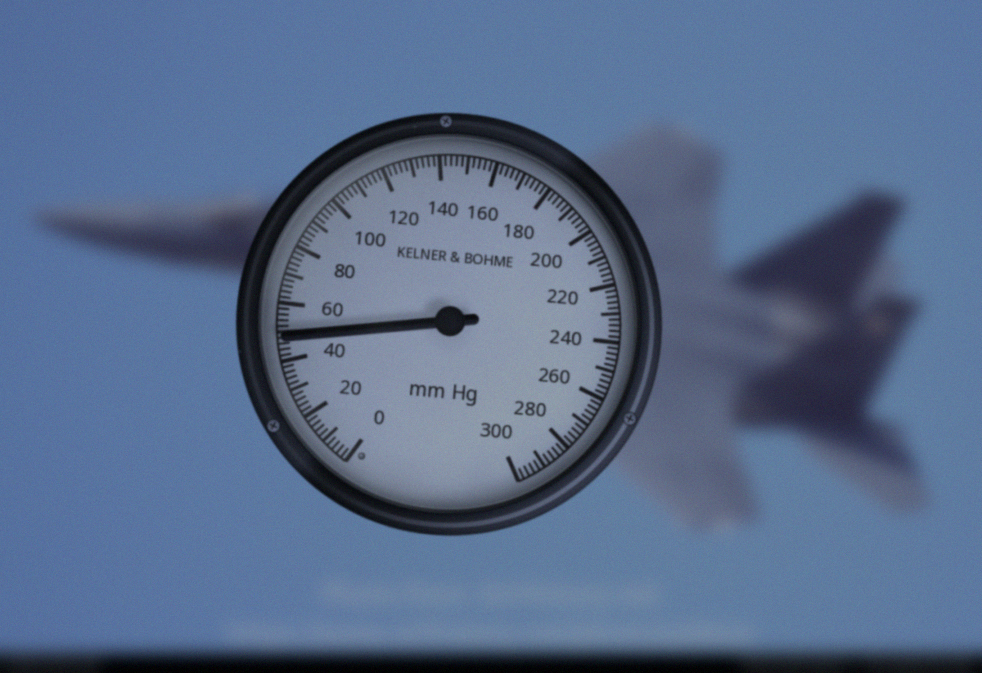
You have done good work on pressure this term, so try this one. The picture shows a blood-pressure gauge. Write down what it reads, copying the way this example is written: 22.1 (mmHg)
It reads 48 (mmHg)
